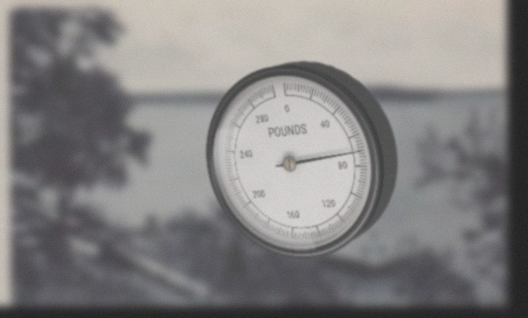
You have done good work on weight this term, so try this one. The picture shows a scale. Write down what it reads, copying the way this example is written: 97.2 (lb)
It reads 70 (lb)
